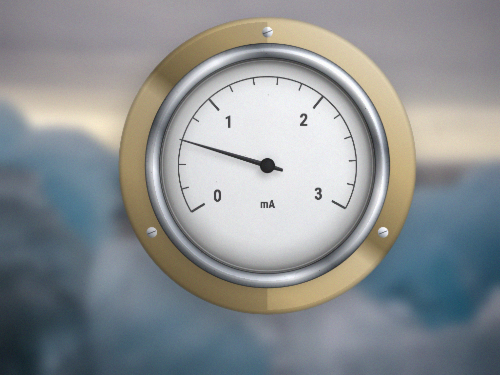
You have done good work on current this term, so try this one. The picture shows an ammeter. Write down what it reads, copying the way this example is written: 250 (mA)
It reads 0.6 (mA)
